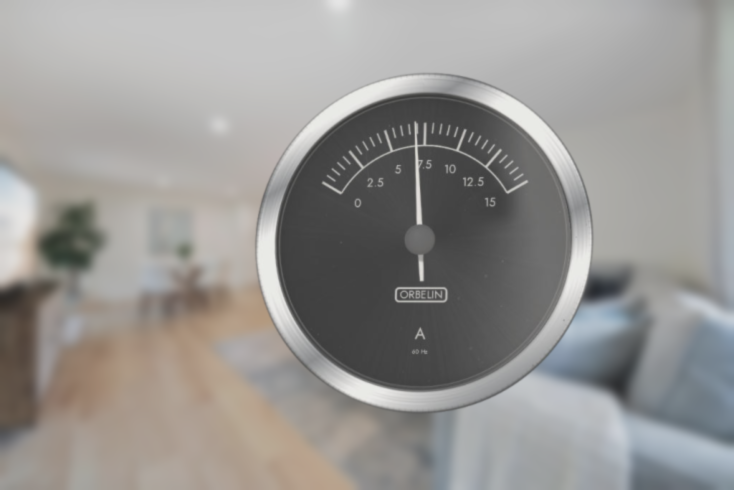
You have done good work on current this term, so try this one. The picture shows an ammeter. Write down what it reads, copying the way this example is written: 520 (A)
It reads 7 (A)
